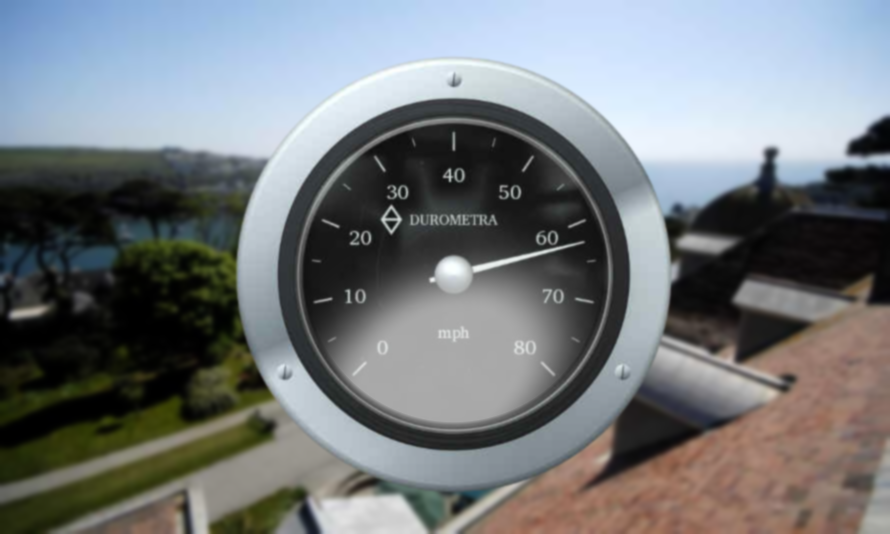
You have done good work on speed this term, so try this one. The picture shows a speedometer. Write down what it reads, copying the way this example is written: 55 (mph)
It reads 62.5 (mph)
